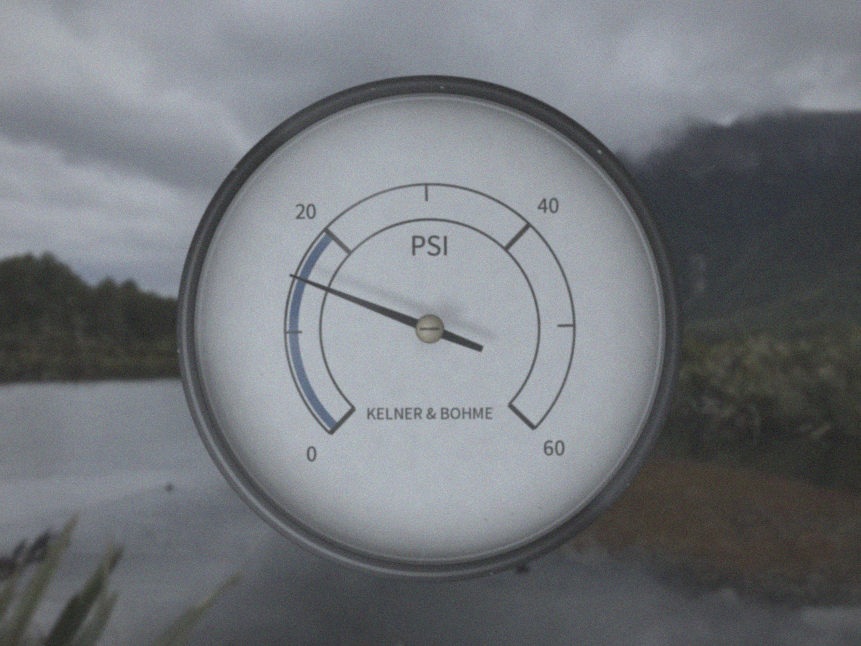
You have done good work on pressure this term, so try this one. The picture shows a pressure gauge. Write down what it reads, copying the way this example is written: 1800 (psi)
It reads 15 (psi)
